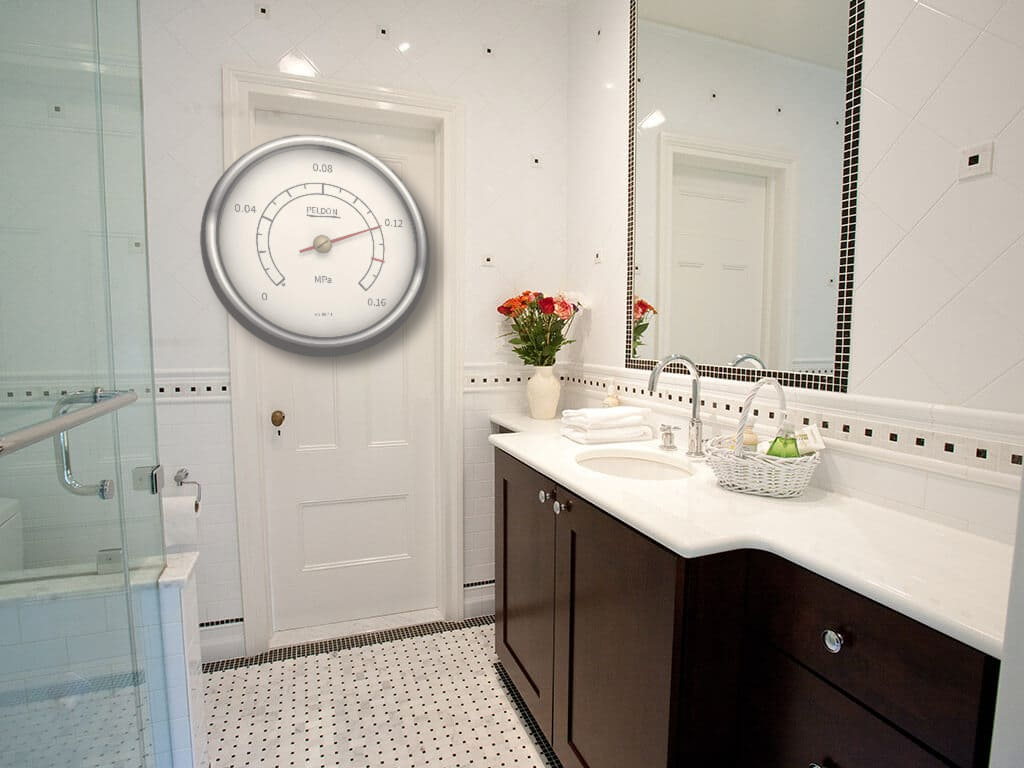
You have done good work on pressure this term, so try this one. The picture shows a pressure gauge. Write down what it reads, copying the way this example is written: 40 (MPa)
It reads 0.12 (MPa)
